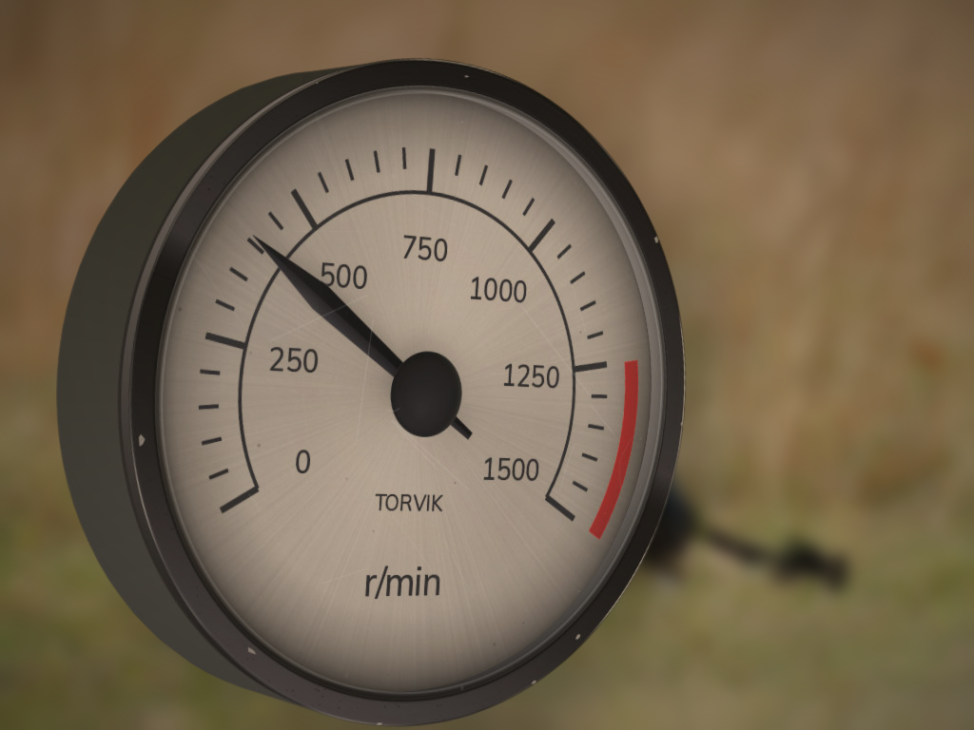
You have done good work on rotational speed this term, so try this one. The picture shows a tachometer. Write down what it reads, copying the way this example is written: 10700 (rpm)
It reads 400 (rpm)
